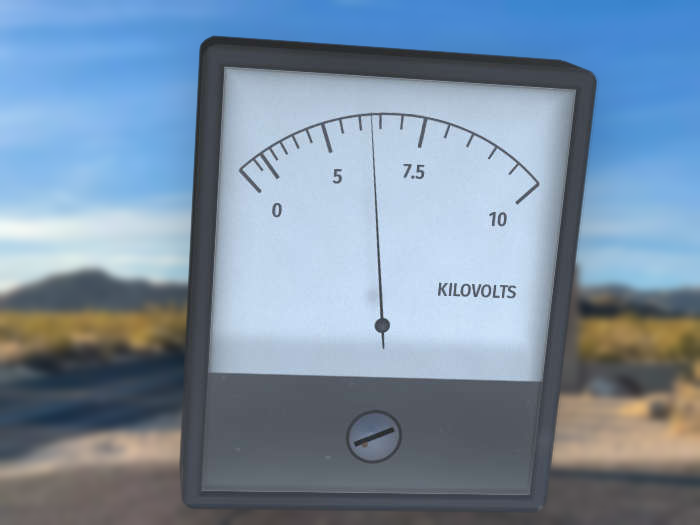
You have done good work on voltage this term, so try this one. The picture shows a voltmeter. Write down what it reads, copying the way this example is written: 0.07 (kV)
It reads 6.25 (kV)
